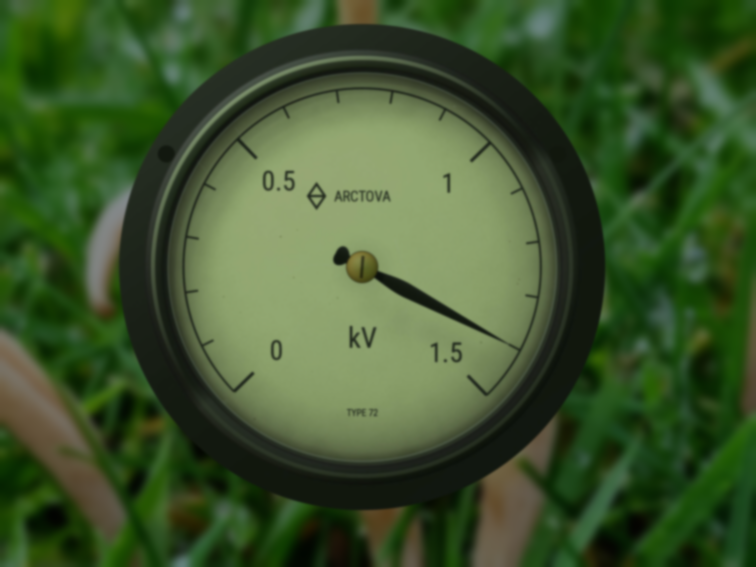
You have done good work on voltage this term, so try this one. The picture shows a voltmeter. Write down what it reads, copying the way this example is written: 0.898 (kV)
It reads 1.4 (kV)
